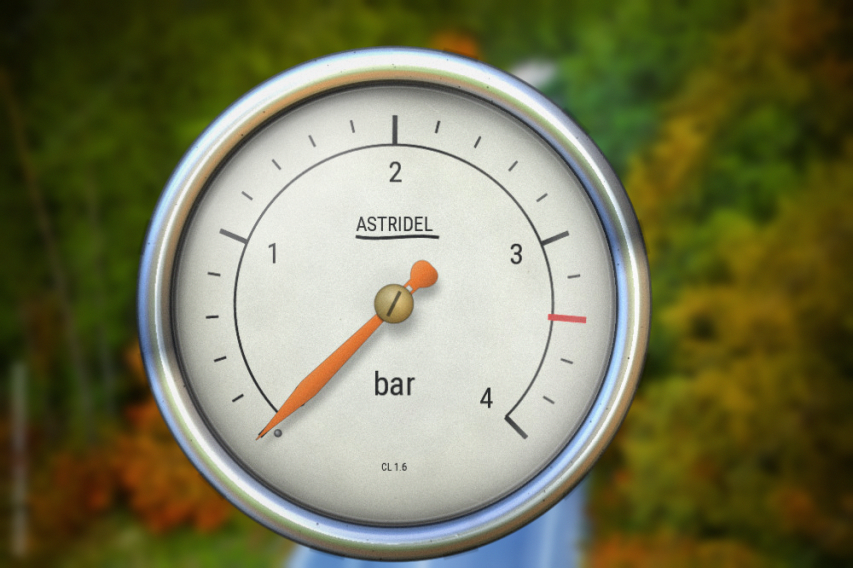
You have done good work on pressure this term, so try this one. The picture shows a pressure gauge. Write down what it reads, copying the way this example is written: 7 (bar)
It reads 0 (bar)
